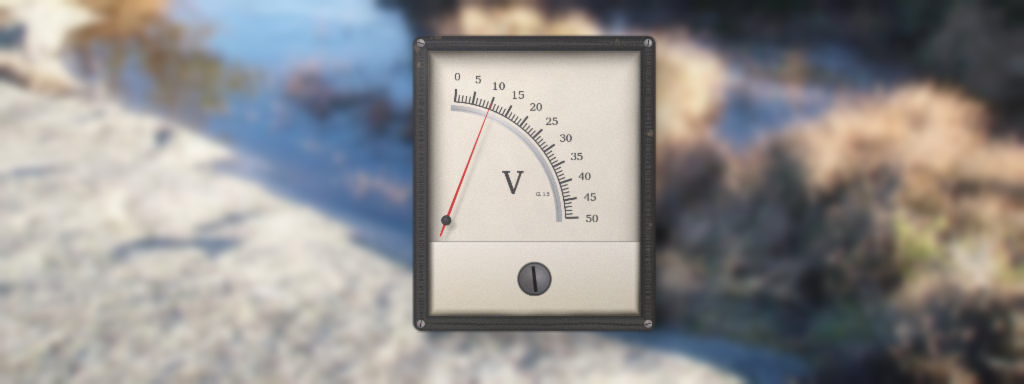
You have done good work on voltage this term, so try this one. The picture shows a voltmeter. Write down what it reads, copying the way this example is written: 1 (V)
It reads 10 (V)
